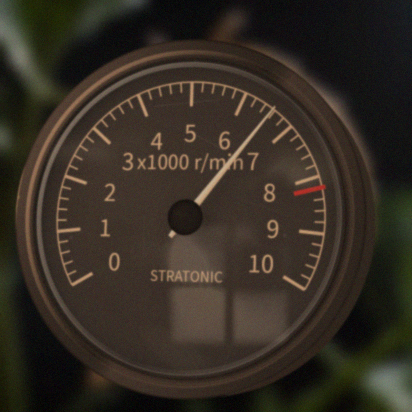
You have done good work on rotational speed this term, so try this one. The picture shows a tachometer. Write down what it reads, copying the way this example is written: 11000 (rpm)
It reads 6600 (rpm)
